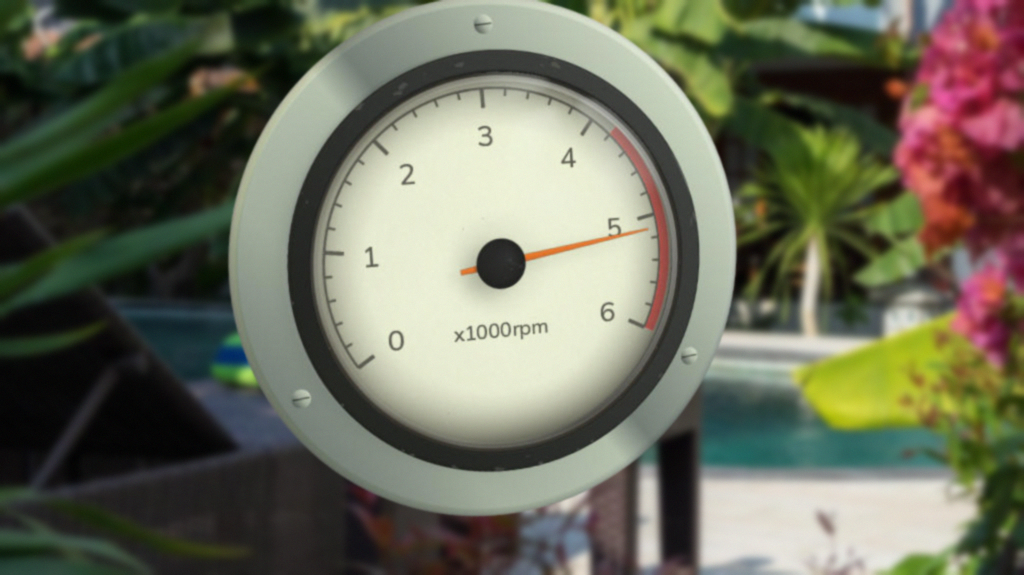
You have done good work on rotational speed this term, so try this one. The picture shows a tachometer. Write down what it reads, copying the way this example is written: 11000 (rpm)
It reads 5100 (rpm)
